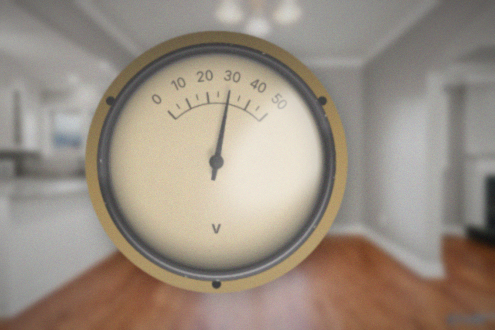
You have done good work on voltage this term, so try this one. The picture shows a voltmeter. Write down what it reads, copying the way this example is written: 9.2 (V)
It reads 30 (V)
